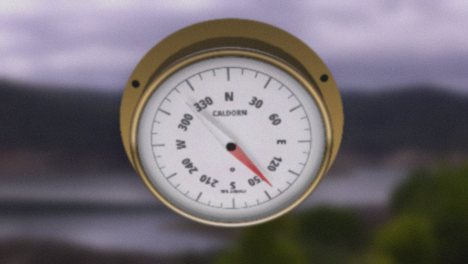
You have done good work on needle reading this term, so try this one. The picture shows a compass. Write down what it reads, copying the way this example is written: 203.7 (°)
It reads 140 (°)
